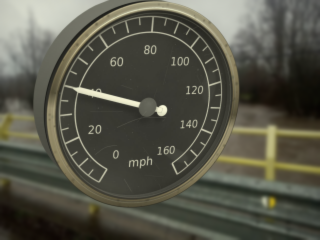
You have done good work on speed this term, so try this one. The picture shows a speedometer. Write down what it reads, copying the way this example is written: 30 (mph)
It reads 40 (mph)
